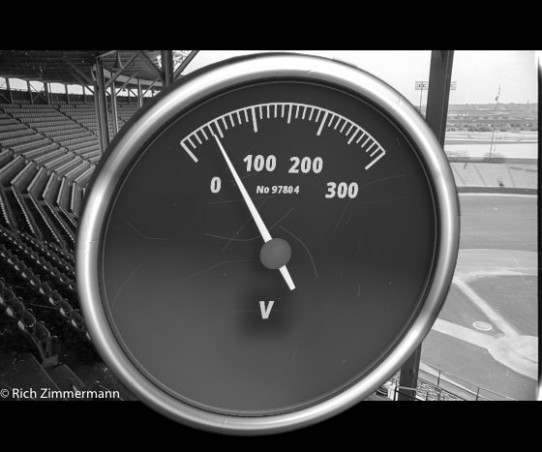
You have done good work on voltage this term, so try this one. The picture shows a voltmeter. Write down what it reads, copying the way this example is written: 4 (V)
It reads 40 (V)
